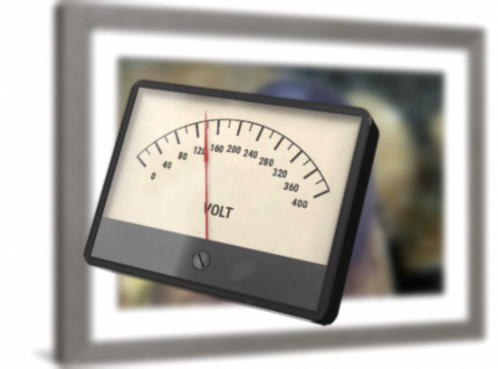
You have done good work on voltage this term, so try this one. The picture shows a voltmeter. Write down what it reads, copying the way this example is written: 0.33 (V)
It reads 140 (V)
